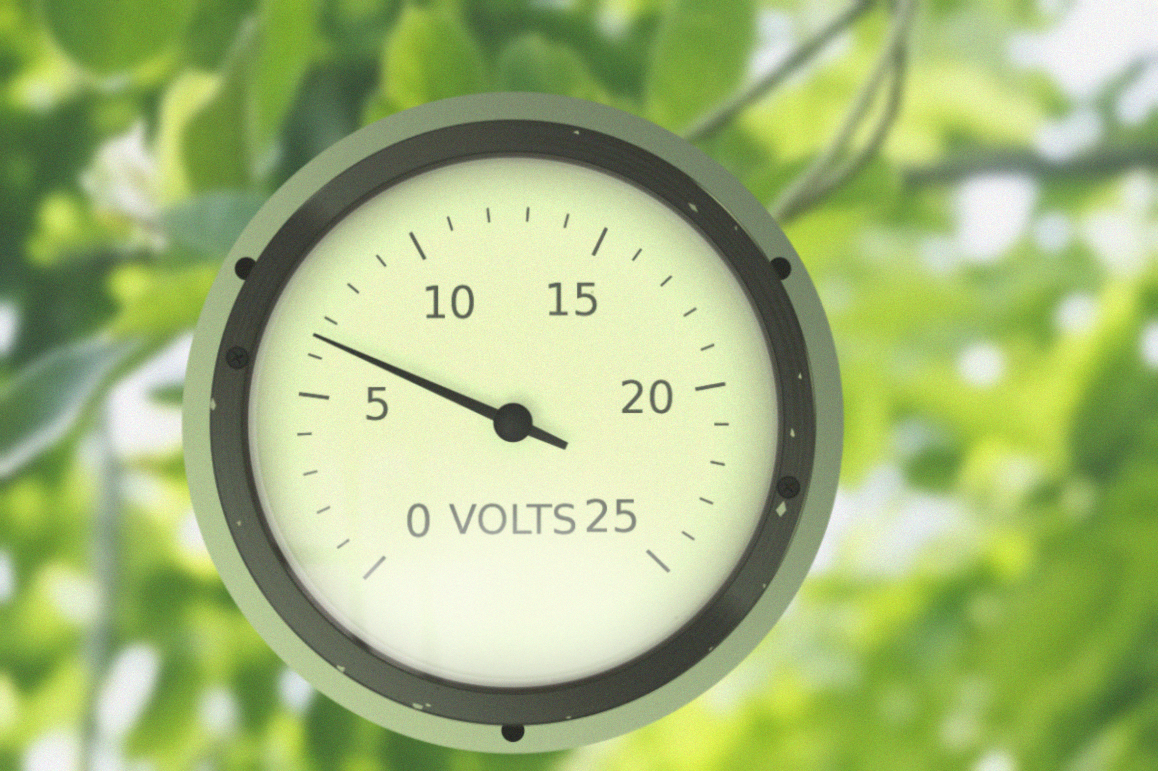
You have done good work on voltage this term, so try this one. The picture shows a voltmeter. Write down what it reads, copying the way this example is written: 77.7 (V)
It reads 6.5 (V)
